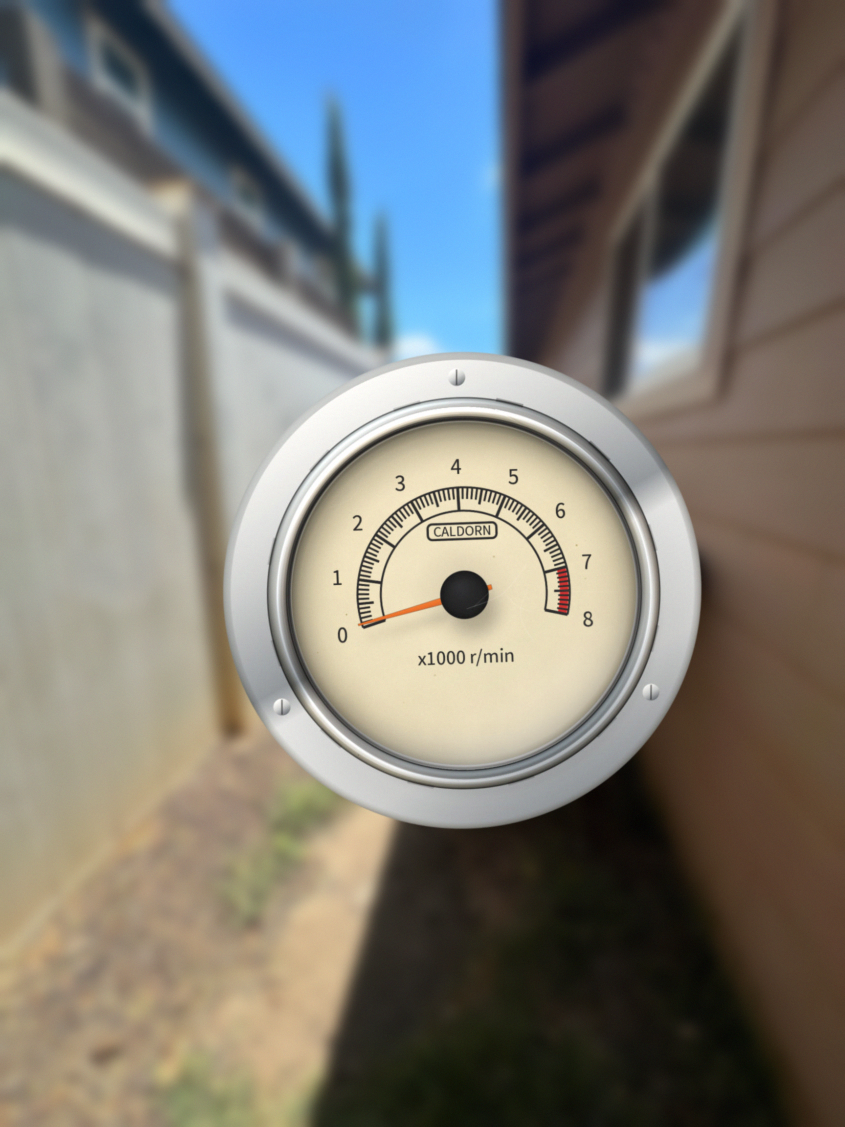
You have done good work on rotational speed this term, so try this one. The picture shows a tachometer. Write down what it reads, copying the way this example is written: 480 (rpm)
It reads 100 (rpm)
